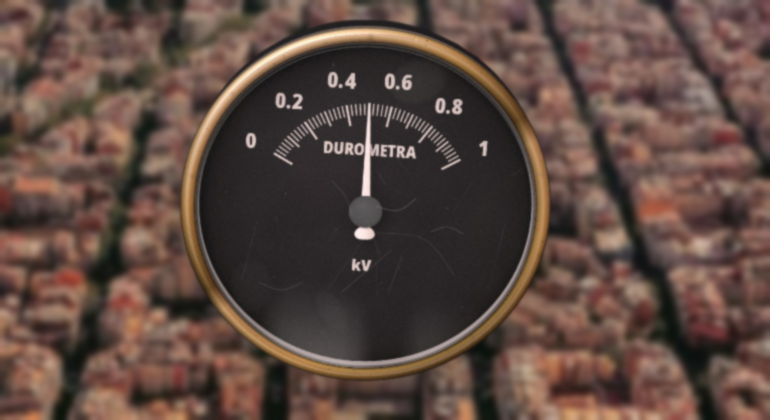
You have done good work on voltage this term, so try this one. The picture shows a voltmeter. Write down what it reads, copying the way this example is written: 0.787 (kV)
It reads 0.5 (kV)
